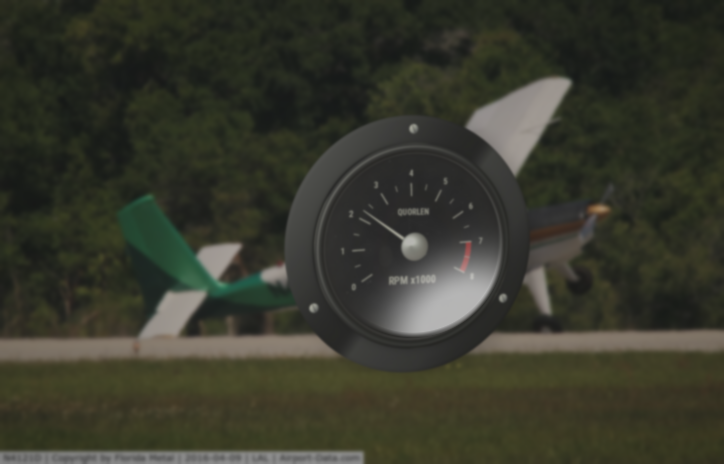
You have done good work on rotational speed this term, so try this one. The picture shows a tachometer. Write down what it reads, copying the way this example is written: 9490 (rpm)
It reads 2250 (rpm)
